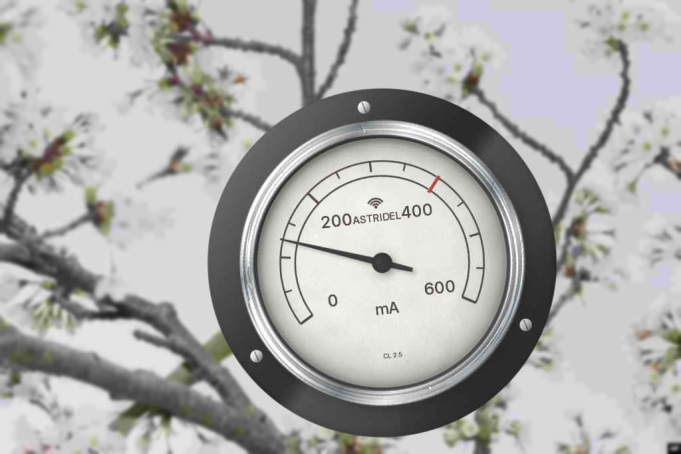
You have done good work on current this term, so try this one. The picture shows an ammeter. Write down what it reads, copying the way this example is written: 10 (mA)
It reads 125 (mA)
